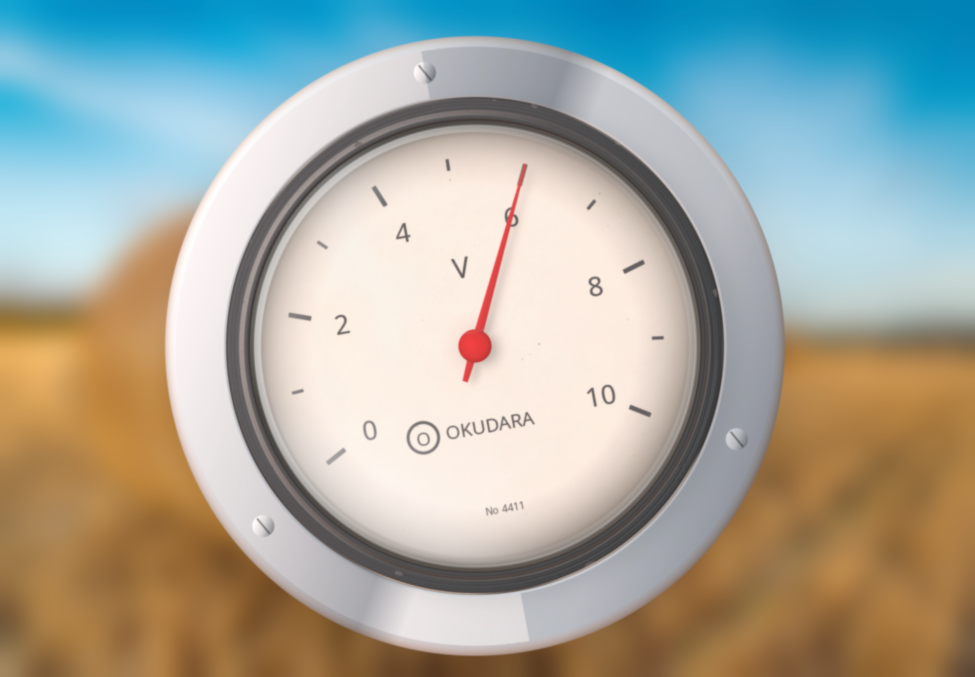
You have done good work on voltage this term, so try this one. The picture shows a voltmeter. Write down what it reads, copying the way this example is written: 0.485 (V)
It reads 6 (V)
